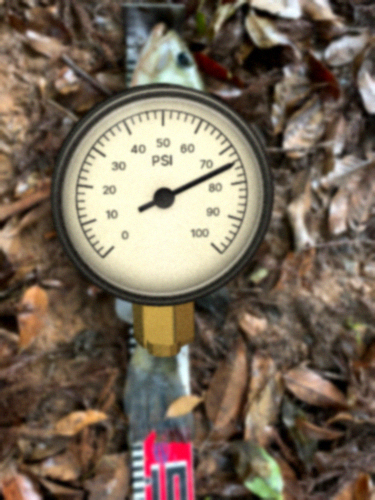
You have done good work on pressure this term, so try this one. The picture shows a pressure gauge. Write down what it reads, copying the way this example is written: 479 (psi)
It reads 74 (psi)
